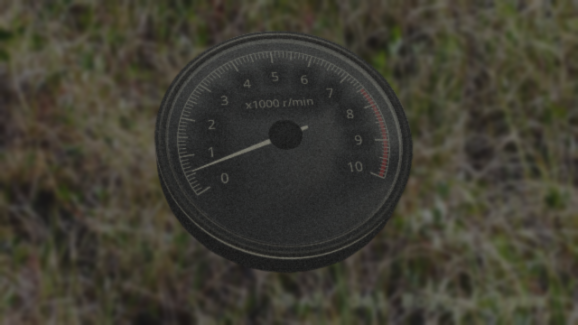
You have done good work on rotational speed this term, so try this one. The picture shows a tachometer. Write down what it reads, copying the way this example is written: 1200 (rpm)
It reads 500 (rpm)
